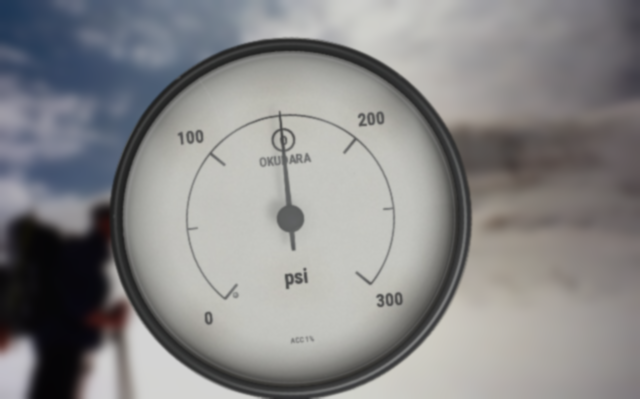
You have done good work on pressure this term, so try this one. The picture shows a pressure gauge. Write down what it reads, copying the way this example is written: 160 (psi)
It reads 150 (psi)
